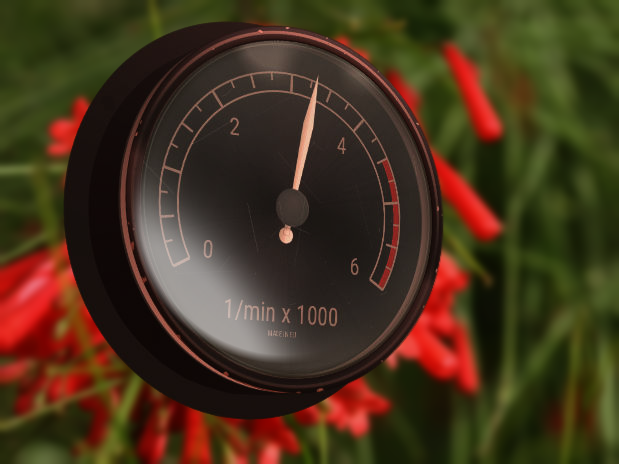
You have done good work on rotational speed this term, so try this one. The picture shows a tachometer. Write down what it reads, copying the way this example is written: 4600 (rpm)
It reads 3250 (rpm)
